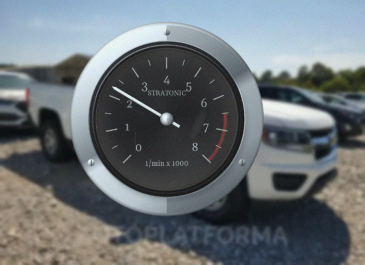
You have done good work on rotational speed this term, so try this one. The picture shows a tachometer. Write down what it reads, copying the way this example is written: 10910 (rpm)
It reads 2250 (rpm)
